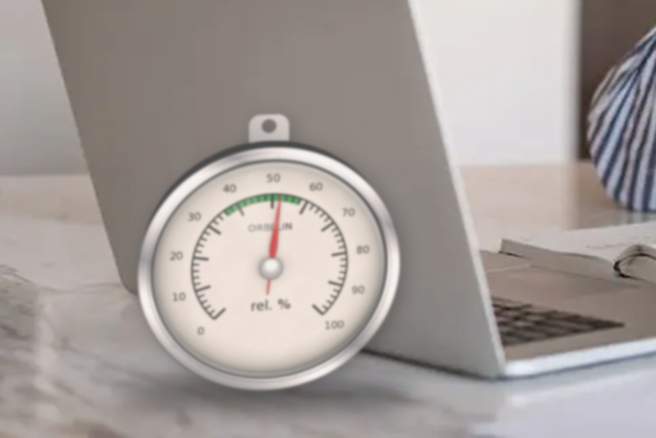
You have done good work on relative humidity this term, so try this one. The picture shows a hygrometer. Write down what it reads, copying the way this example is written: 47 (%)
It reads 52 (%)
